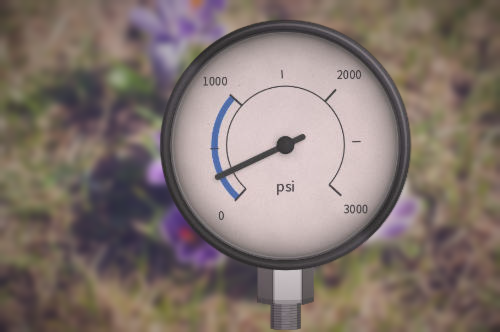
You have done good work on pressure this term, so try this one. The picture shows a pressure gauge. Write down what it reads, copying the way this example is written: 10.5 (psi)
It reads 250 (psi)
